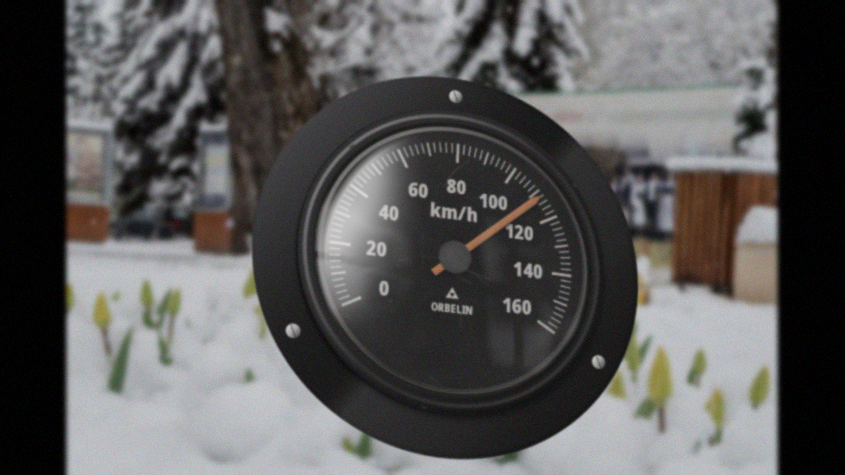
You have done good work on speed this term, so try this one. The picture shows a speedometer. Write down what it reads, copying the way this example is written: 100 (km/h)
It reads 112 (km/h)
